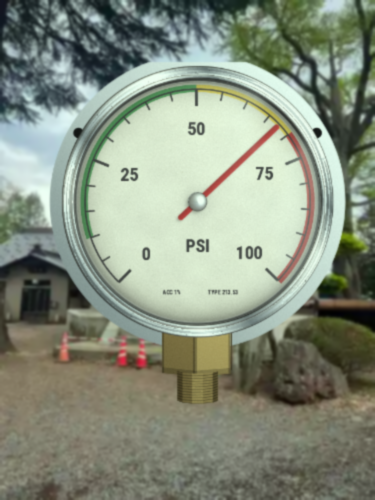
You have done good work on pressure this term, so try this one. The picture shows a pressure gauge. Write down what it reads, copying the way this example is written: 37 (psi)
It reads 67.5 (psi)
